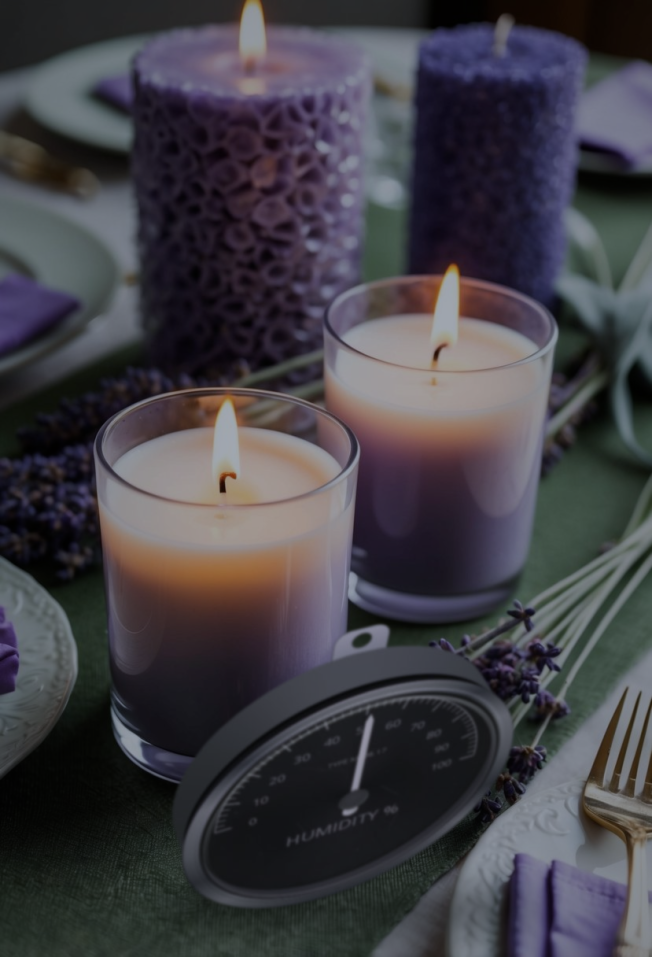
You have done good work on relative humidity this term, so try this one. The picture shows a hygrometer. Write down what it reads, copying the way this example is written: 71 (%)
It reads 50 (%)
